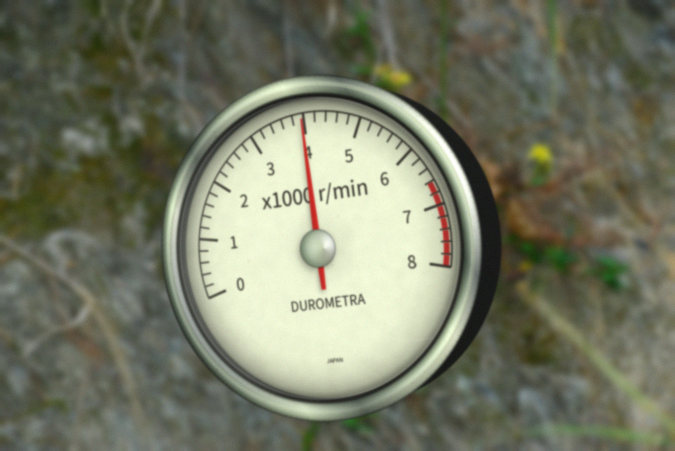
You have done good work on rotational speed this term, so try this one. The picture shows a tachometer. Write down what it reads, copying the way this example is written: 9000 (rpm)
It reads 4000 (rpm)
